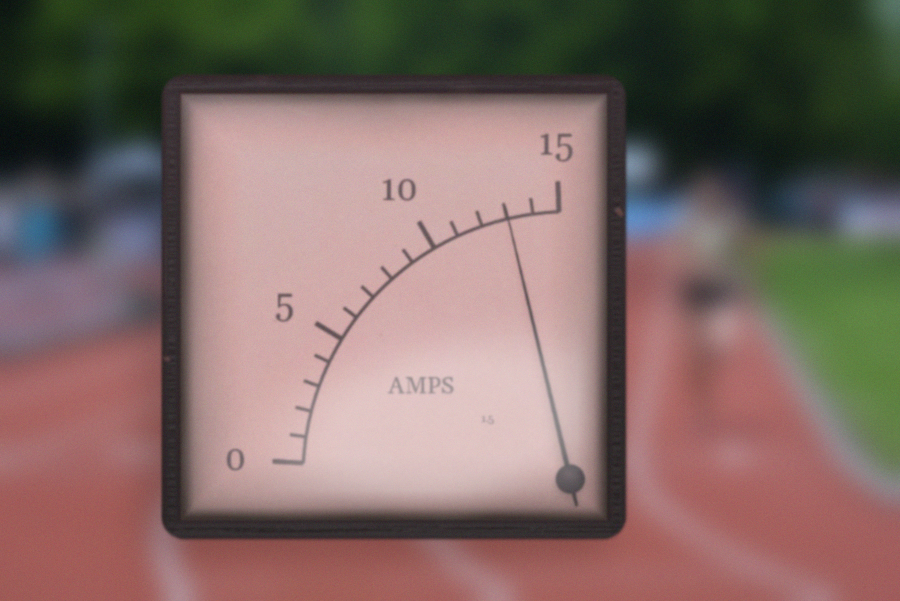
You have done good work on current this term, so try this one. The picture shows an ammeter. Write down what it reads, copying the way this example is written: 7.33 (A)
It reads 13 (A)
